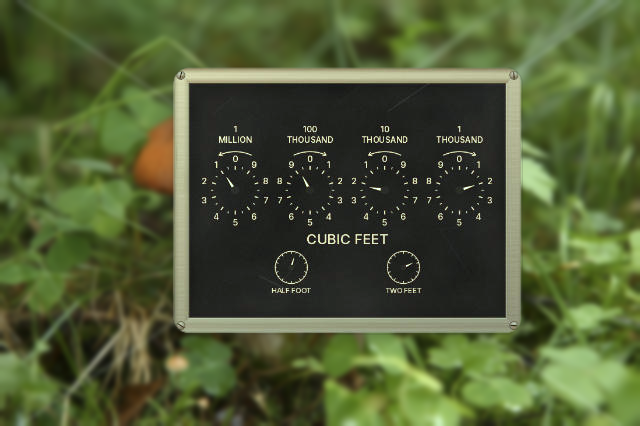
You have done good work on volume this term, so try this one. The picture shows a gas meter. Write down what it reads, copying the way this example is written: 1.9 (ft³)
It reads 92200 (ft³)
